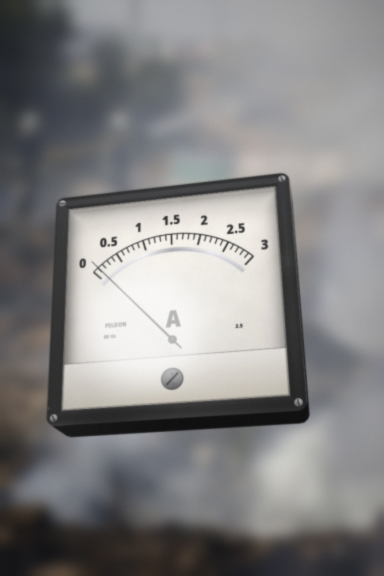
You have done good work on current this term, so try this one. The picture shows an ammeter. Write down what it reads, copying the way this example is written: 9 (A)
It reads 0.1 (A)
